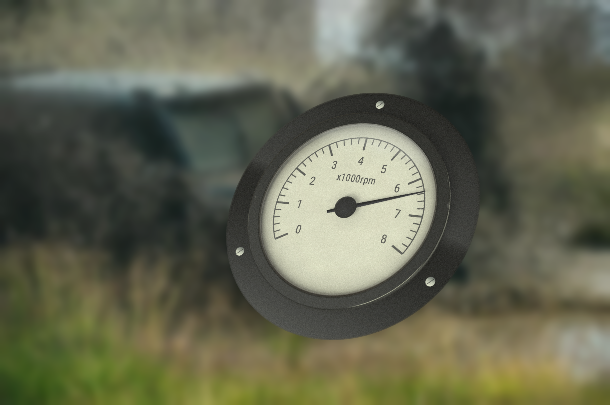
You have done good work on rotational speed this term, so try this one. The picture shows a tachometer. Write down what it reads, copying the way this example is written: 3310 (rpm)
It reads 6400 (rpm)
